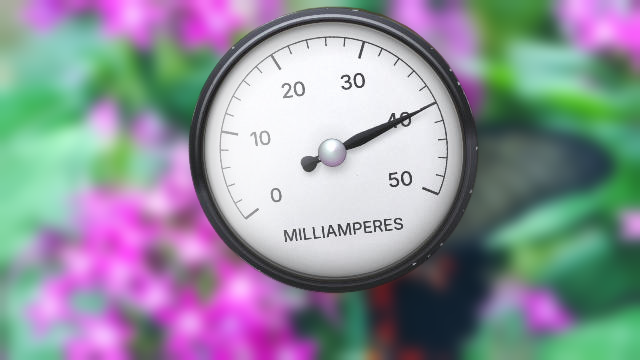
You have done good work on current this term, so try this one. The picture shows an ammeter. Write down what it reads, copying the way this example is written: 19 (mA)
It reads 40 (mA)
